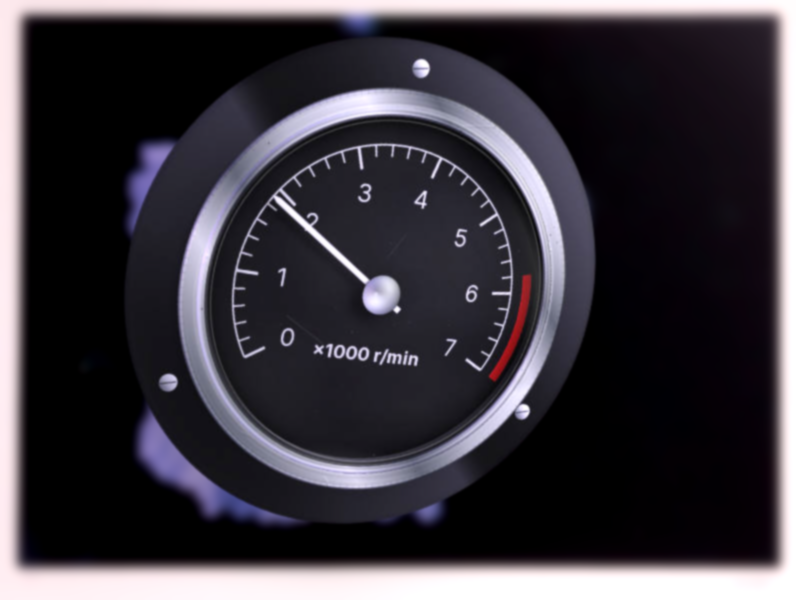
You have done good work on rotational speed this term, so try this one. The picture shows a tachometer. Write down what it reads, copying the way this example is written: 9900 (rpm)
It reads 1900 (rpm)
